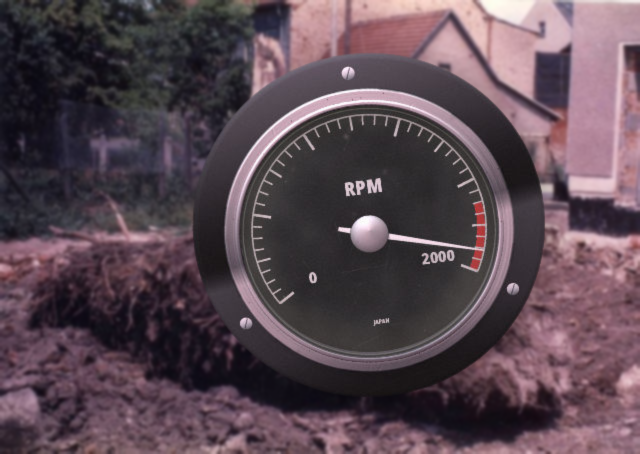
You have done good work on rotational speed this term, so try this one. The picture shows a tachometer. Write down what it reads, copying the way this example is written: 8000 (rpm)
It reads 1900 (rpm)
